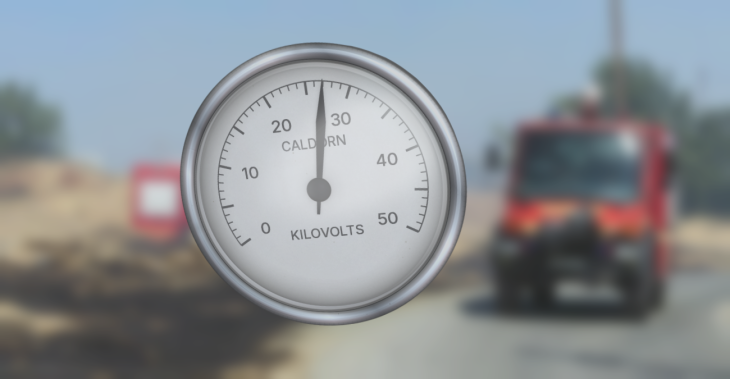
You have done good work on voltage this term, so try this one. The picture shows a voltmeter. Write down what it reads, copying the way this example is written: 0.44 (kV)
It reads 27 (kV)
